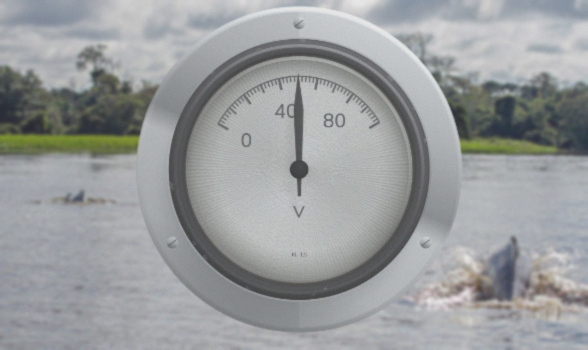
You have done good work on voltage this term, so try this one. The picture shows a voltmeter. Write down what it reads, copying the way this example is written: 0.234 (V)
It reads 50 (V)
